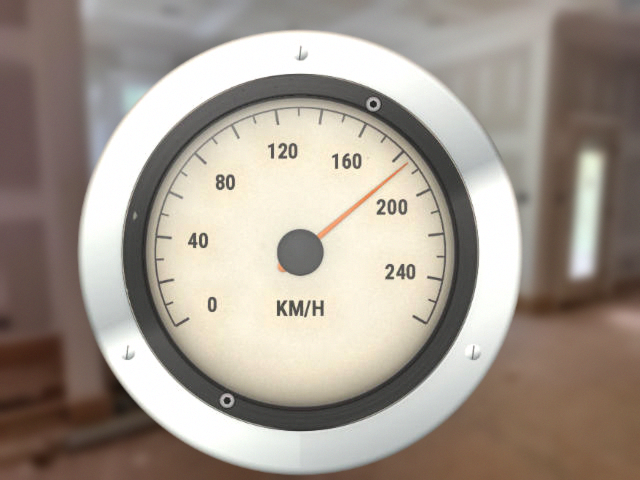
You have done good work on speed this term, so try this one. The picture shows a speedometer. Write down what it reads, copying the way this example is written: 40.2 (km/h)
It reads 185 (km/h)
